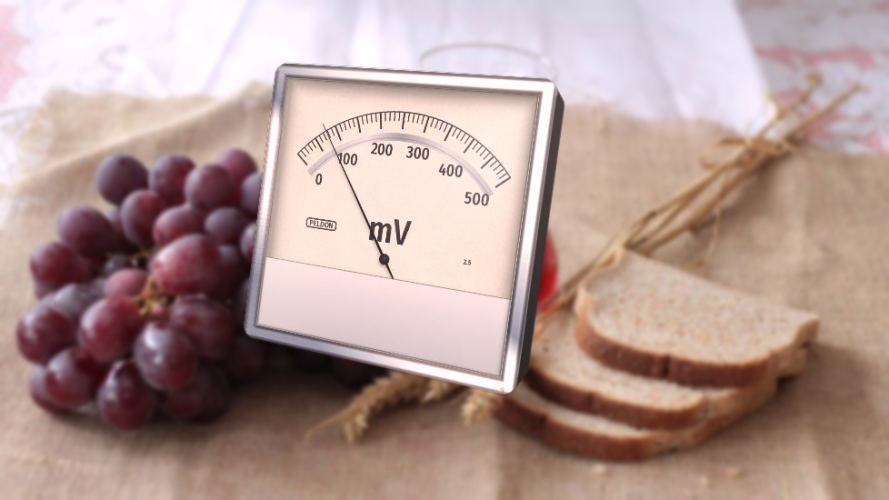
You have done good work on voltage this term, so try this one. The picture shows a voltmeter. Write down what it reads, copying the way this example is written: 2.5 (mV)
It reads 80 (mV)
